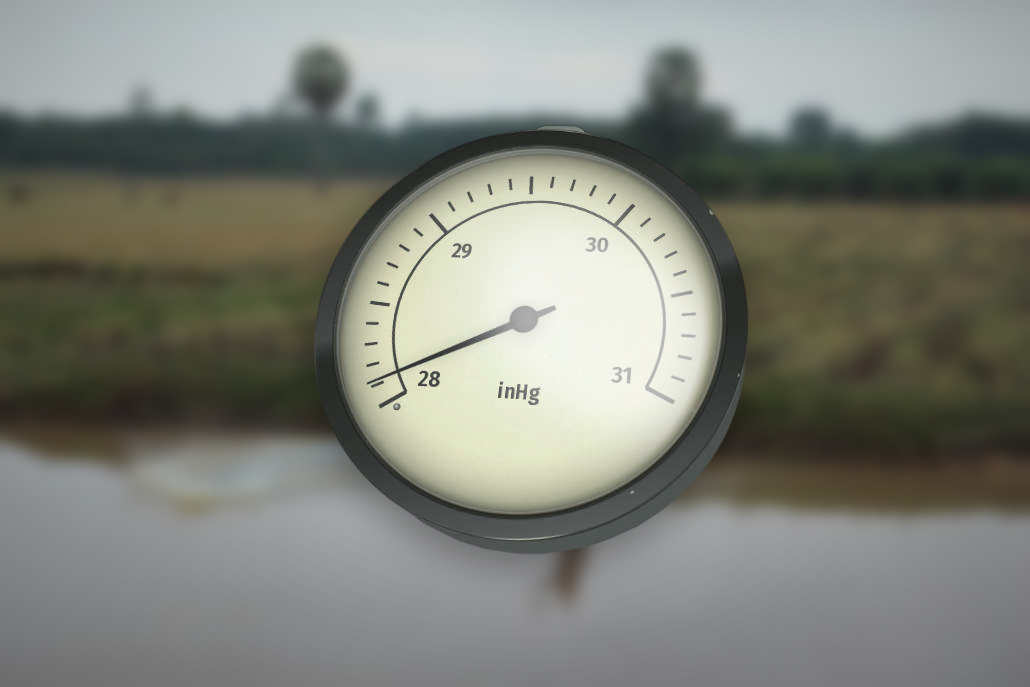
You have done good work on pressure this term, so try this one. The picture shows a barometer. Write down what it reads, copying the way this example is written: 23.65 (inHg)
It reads 28.1 (inHg)
